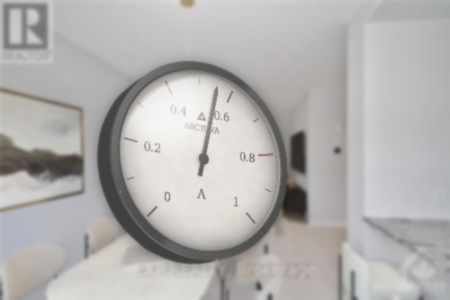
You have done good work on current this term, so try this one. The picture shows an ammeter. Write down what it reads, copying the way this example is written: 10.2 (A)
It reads 0.55 (A)
